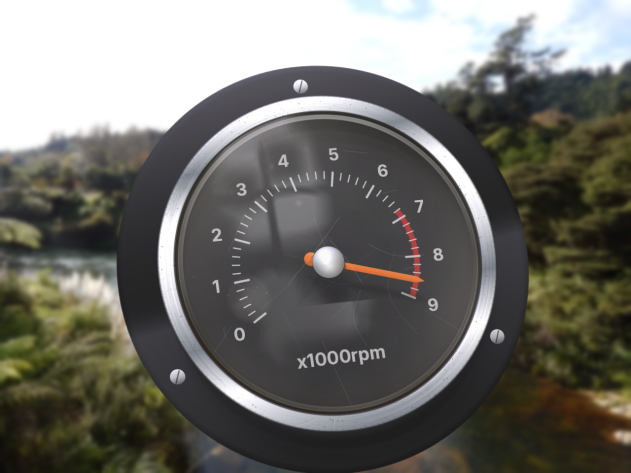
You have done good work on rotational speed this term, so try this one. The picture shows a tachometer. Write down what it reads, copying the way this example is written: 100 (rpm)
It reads 8600 (rpm)
